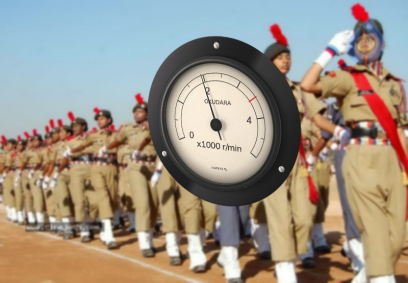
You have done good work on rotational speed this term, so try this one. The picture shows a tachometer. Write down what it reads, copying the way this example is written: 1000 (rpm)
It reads 2000 (rpm)
